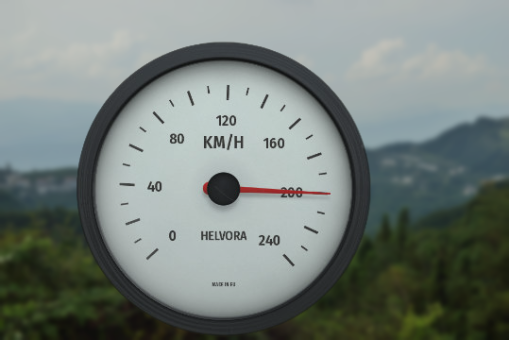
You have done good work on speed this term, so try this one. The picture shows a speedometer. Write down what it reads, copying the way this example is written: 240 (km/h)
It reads 200 (km/h)
